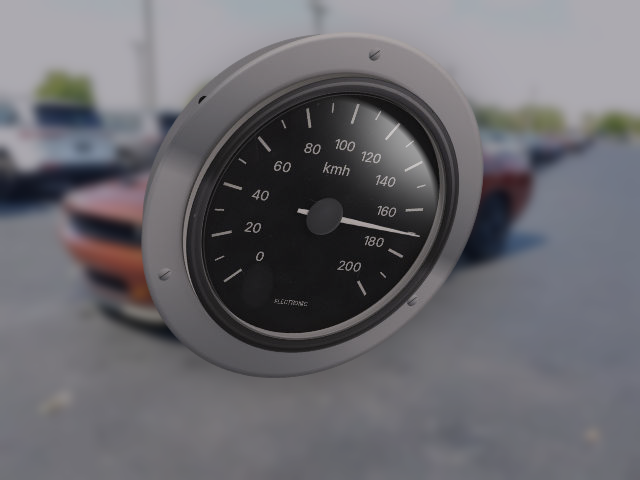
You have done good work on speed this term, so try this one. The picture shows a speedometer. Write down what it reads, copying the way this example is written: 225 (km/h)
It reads 170 (km/h)
